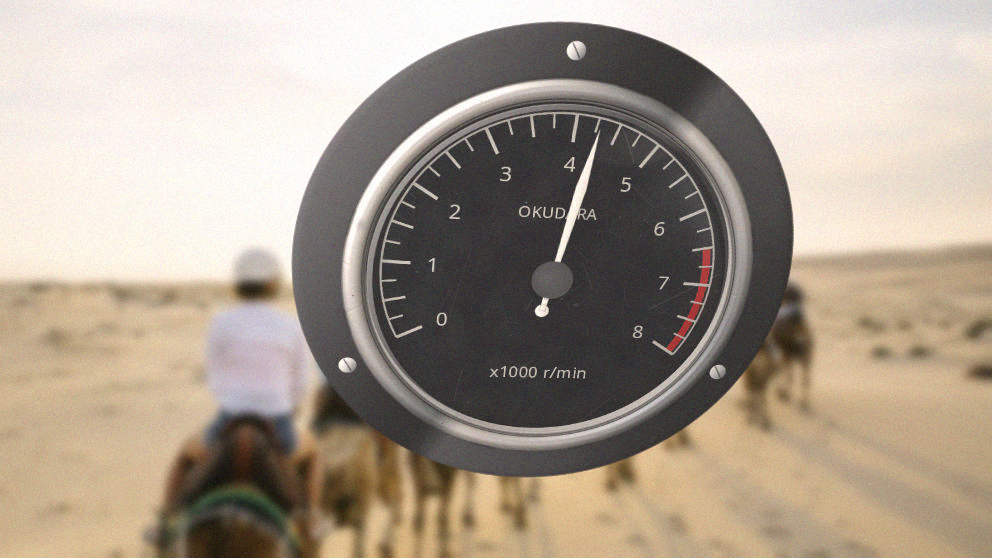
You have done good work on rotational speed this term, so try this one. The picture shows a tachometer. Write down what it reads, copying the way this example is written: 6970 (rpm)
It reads 4250 (rpm)
